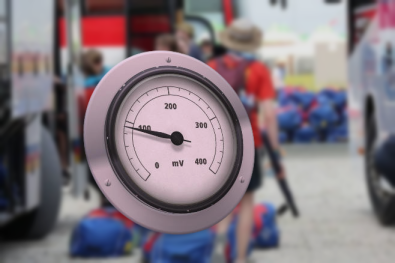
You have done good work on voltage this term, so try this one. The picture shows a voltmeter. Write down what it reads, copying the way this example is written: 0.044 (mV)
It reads 90 (mV)
